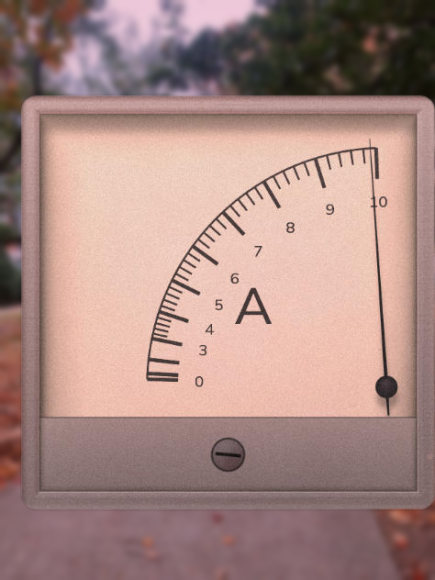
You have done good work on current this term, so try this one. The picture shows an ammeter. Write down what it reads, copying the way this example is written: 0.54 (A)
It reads 9.9 (A)
